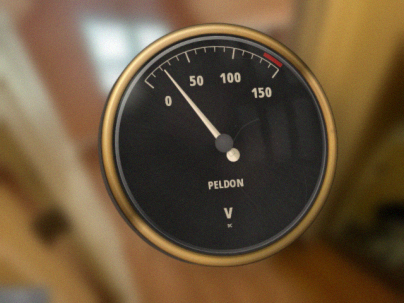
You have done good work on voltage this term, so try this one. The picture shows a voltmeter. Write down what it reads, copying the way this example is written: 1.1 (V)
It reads 20 (V)
